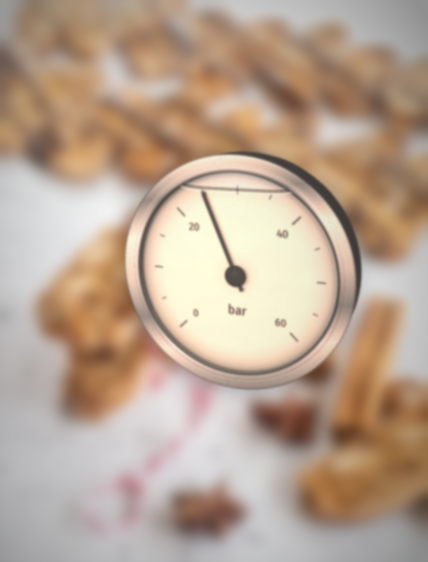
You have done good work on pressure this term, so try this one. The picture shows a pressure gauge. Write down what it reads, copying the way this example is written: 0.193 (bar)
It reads 25 (bar)
